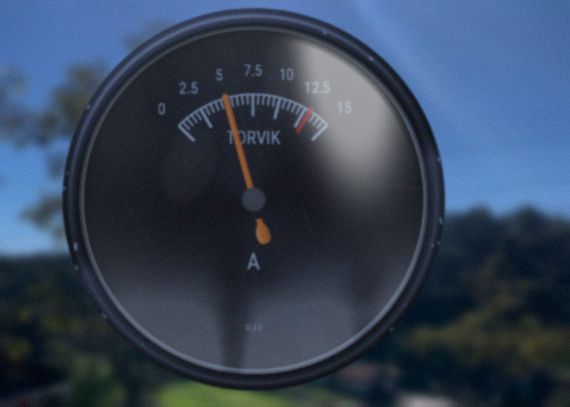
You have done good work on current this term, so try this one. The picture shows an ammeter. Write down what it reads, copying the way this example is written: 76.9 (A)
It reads 5 (A)
